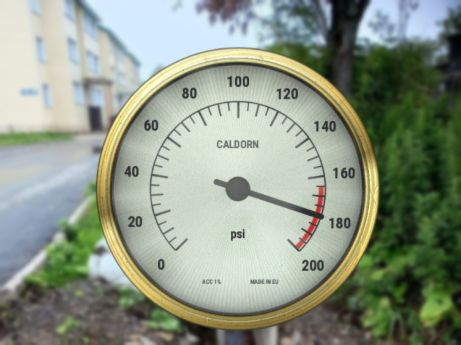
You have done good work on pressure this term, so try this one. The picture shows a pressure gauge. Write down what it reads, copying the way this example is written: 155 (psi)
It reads 180 (psi)
